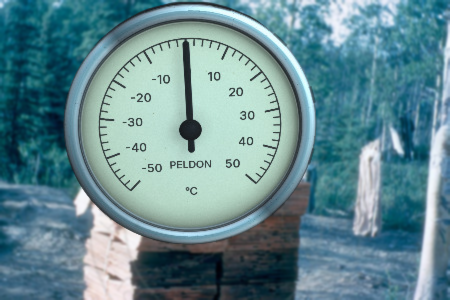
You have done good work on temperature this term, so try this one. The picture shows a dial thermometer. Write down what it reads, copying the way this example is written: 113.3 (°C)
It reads 0 (°C)
